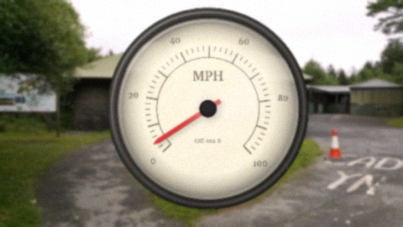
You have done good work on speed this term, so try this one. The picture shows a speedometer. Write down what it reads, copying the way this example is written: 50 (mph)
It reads 4 (mph)
